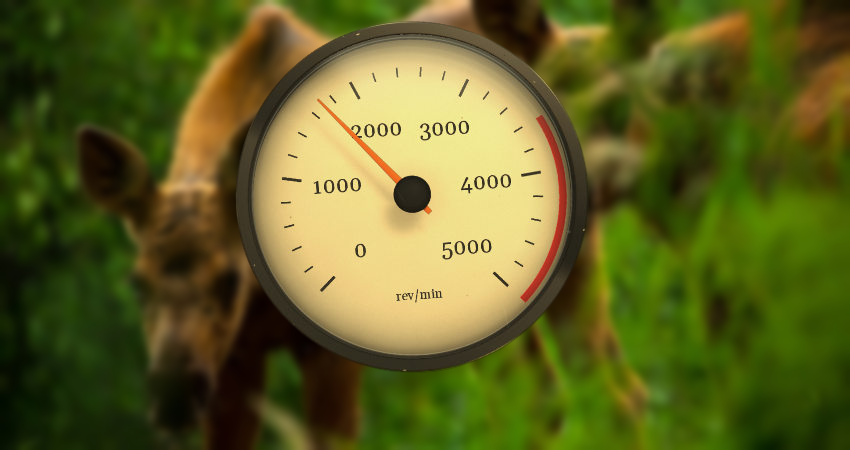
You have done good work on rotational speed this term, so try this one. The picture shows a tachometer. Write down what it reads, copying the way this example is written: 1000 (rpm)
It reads 1700 (rpm)
